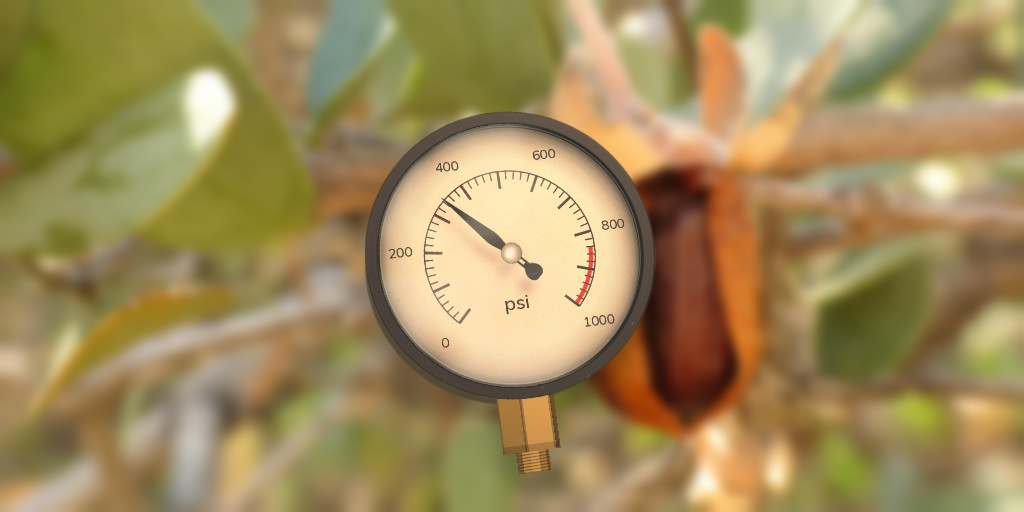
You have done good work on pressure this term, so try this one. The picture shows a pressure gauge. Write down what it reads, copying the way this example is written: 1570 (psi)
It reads 340 (psi)
